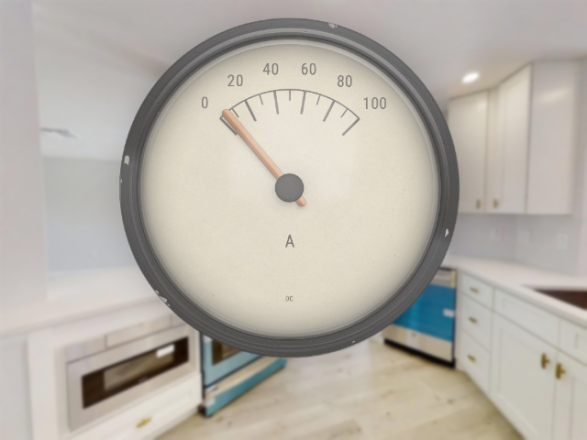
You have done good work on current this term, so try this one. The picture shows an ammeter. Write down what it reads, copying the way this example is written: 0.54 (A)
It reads 5 (A)
